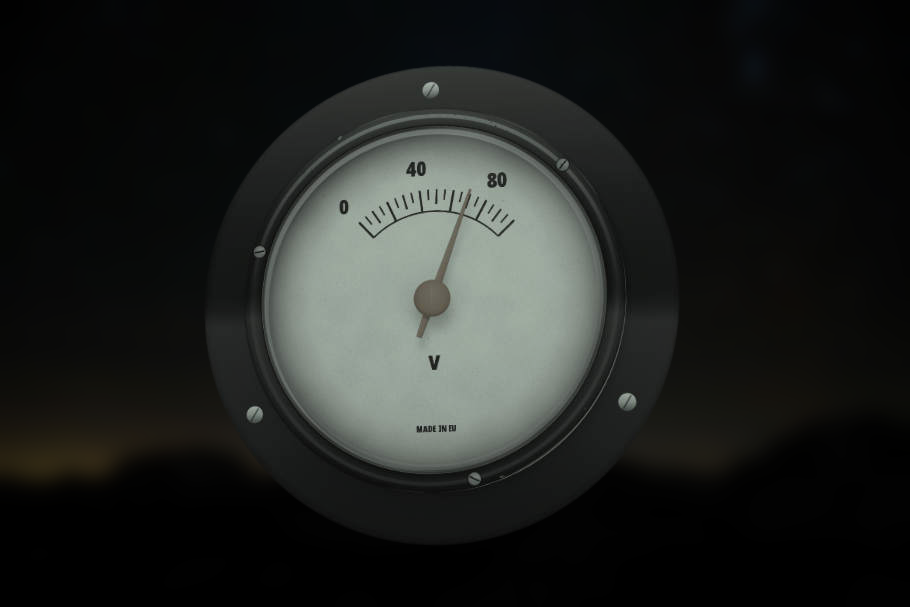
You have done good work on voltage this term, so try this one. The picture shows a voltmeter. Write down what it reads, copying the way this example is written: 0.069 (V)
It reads 70 (V)
